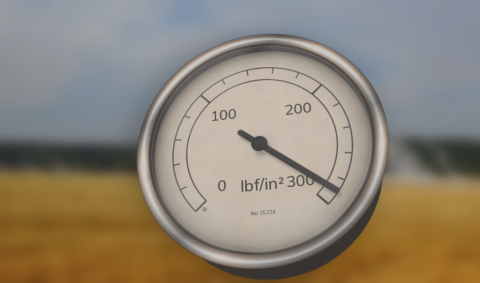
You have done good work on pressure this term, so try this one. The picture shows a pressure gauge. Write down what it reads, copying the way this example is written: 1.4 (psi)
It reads 290 (psi)
